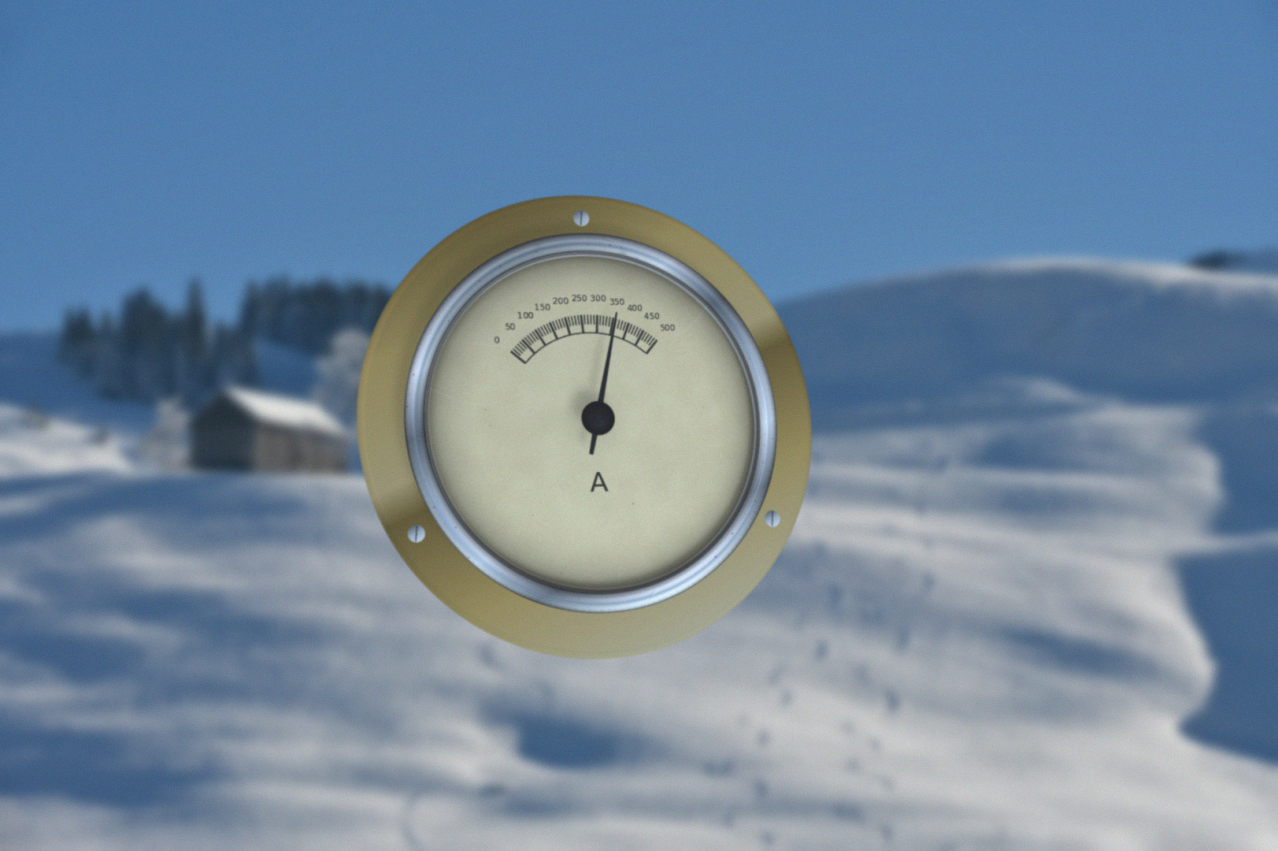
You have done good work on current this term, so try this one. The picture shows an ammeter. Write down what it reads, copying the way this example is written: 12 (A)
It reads 350 (A)
